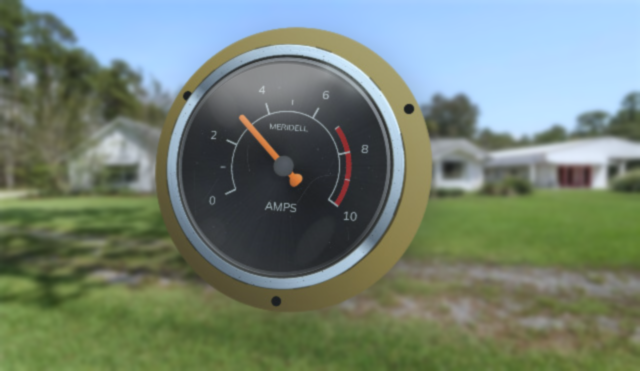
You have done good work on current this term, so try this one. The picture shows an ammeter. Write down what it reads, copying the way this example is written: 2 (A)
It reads 3 (A)
